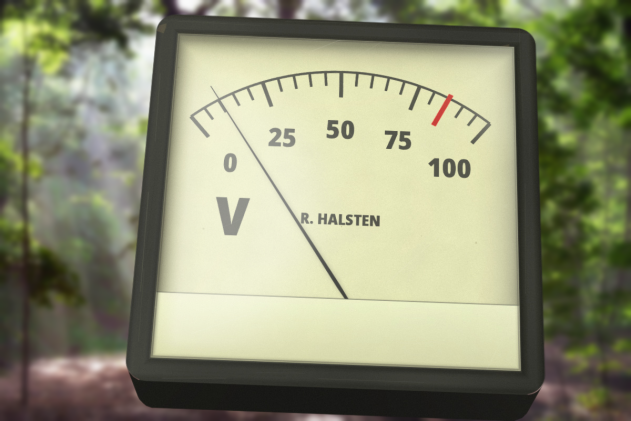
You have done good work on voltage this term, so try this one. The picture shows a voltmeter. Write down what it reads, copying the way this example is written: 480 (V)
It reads 10 (V)
